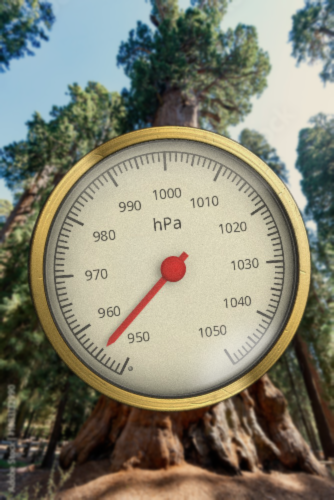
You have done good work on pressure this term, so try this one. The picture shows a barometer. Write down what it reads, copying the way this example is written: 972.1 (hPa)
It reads 955 (hPa)
